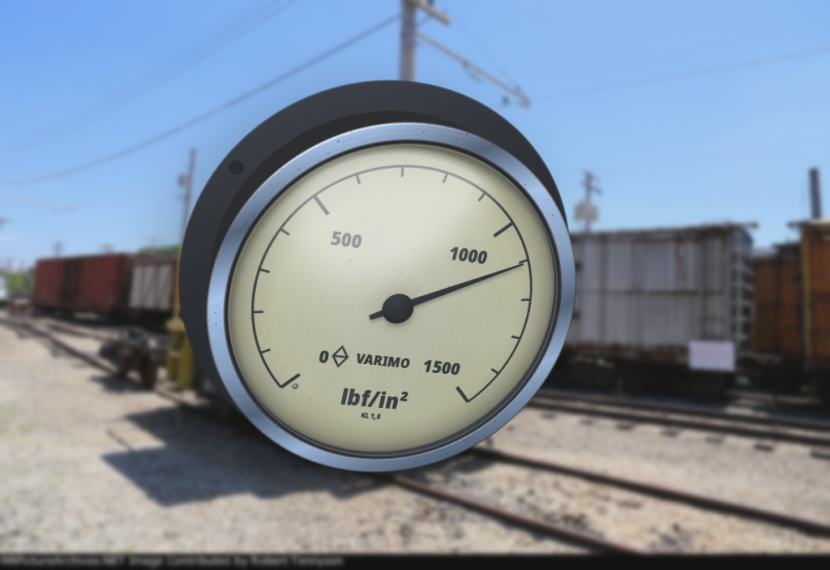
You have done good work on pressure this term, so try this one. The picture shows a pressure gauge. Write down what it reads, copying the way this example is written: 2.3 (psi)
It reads 1100 (psi)
